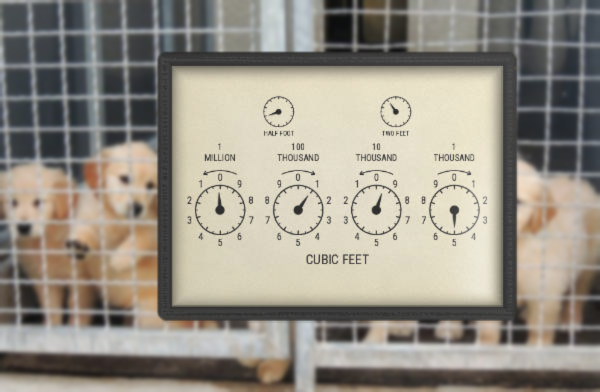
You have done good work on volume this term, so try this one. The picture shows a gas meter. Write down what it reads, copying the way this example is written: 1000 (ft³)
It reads 9500 (ft³)
